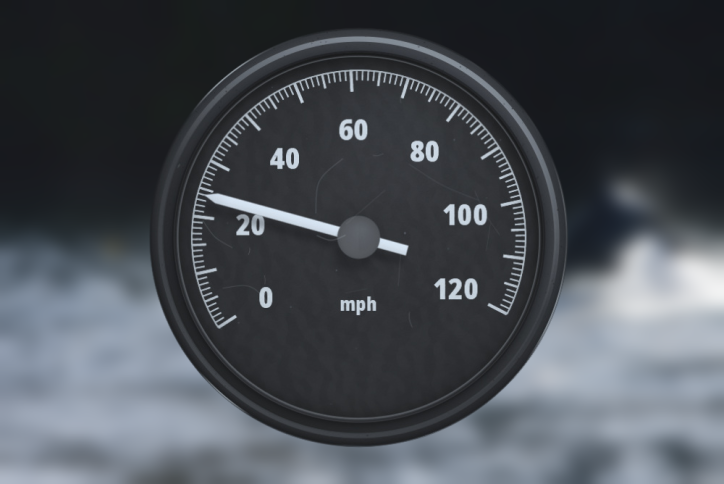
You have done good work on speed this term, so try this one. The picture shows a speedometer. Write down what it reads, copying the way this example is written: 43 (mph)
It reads 24 (mph)
